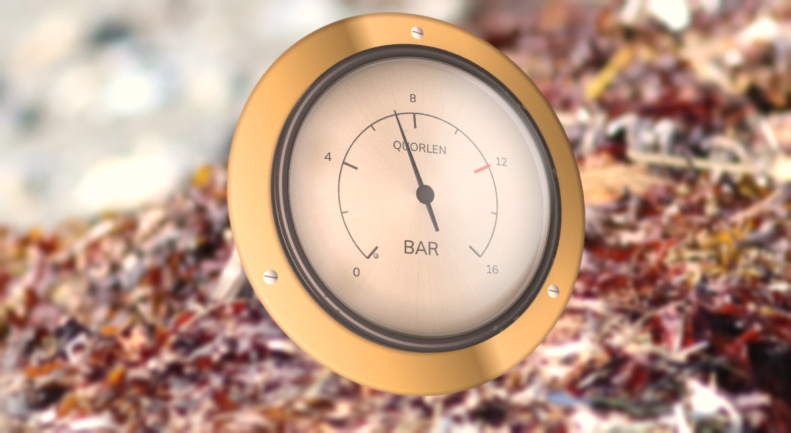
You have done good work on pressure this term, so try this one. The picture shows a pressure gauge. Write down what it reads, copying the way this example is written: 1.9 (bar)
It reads 7 (bar)
